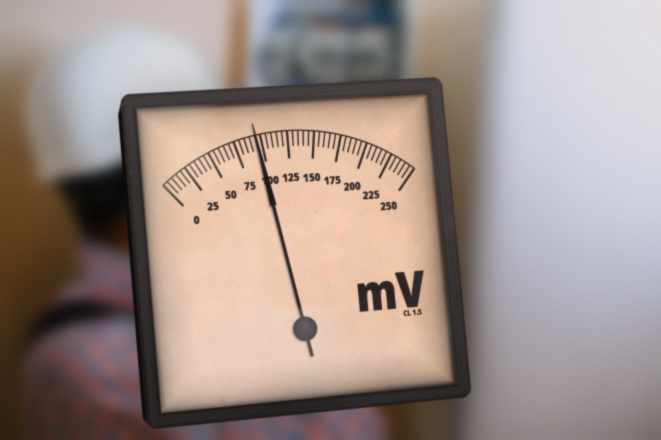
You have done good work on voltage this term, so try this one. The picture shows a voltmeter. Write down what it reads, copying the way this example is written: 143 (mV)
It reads 95 (mV)
